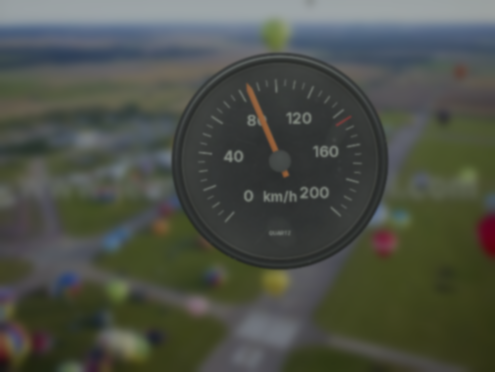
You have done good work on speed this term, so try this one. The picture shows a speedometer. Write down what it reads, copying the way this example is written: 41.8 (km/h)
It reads 85 (km/h)
